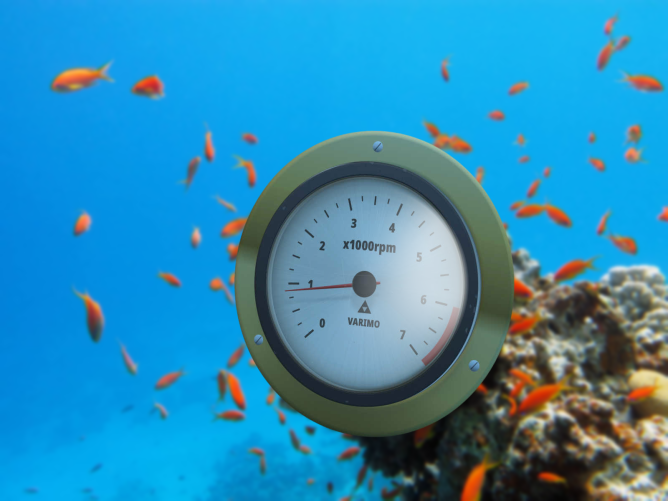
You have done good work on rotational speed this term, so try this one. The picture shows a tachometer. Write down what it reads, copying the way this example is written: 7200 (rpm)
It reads 875 (rpm)
